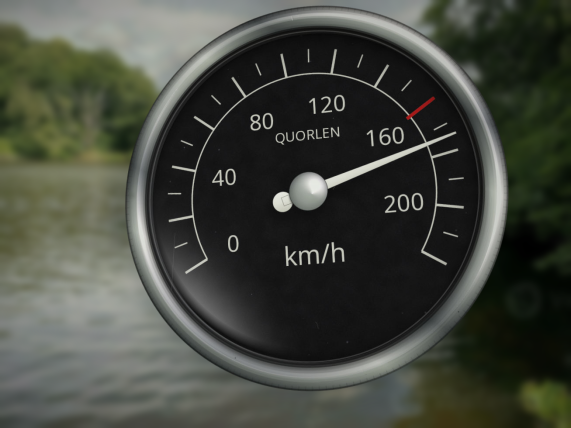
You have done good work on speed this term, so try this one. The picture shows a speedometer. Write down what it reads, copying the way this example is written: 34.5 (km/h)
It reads 175 (km/h)
